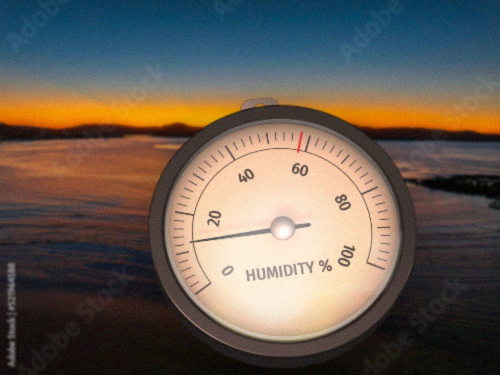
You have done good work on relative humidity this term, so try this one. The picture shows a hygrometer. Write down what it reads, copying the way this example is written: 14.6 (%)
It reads 12 (%)
